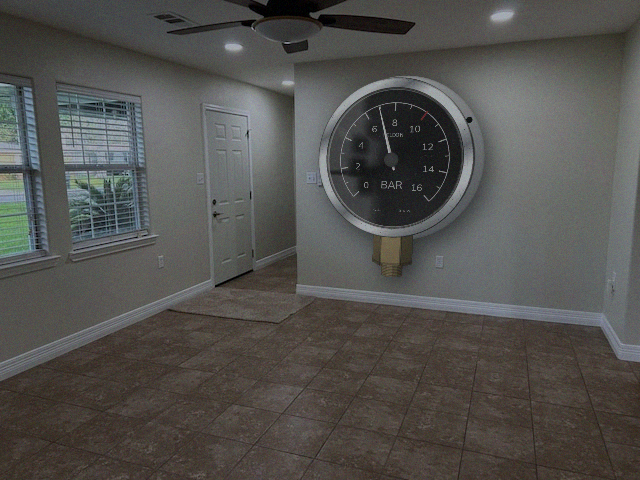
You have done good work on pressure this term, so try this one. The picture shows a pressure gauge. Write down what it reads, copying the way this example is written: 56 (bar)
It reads 7 (bar)
